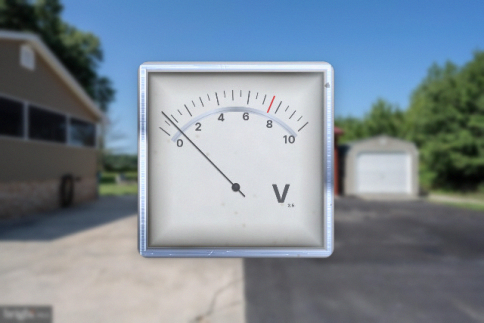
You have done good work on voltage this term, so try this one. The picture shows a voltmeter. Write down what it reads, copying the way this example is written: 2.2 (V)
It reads 0.75 (V)
